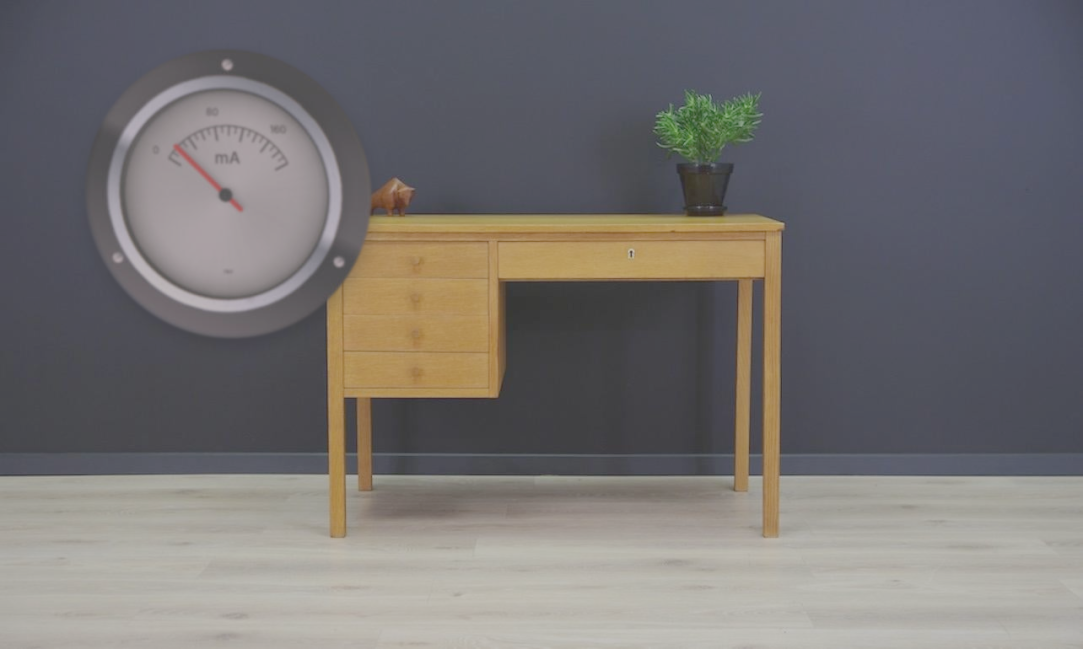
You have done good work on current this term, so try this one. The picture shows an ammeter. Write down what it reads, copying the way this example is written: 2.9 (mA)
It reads 20 (mA)
